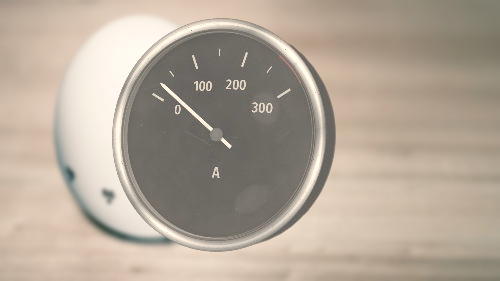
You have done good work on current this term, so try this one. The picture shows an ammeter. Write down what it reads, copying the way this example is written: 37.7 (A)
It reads 25 (A)
